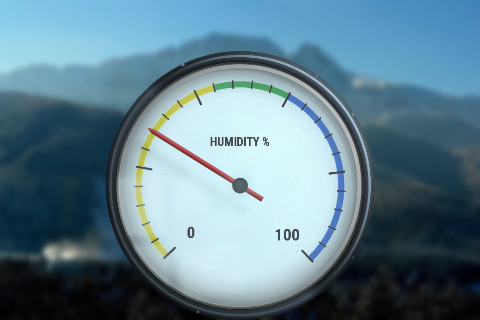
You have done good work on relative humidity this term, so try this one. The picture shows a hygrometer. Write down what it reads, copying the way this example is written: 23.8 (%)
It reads 28 (%)
